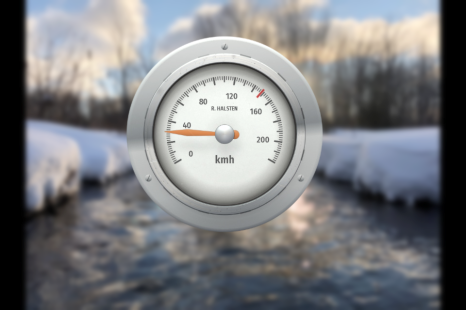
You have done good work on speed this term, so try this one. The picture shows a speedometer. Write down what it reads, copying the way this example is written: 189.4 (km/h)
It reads 30 (km/h)
